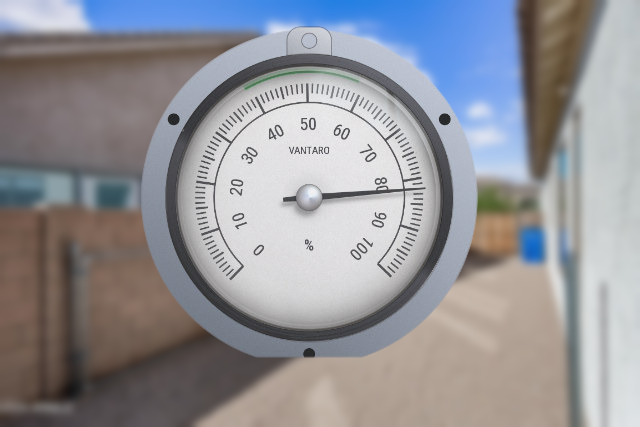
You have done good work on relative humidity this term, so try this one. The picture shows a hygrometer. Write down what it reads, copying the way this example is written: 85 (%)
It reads 82 (%)
